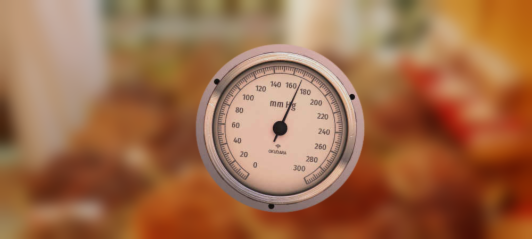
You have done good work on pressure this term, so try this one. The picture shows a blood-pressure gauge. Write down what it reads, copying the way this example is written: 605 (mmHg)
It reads 170 (mmHg)
